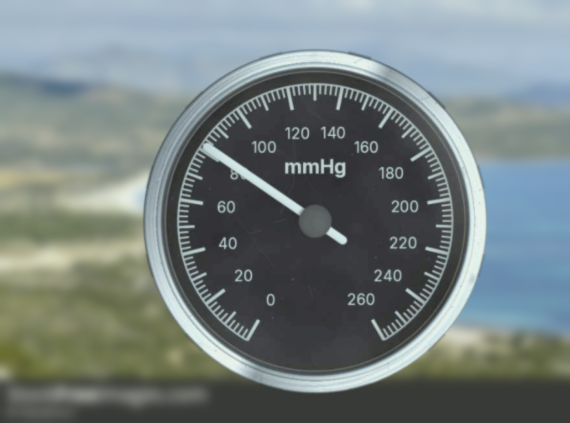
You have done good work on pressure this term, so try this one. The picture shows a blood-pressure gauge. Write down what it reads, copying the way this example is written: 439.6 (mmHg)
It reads 82 (mmHg)
